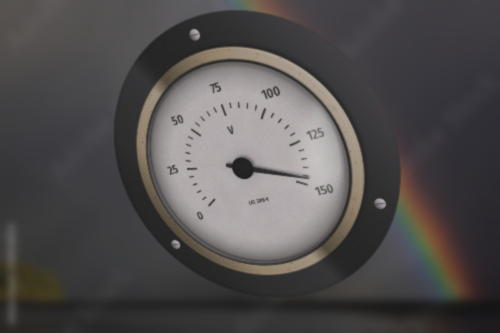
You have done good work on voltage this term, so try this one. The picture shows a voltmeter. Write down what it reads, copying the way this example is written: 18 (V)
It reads 145 (V)
